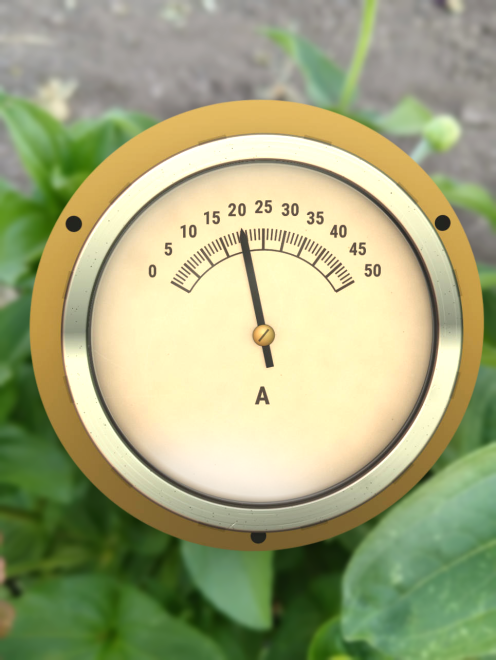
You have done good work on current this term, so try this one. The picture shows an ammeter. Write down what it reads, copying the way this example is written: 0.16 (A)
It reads 20 (A)
